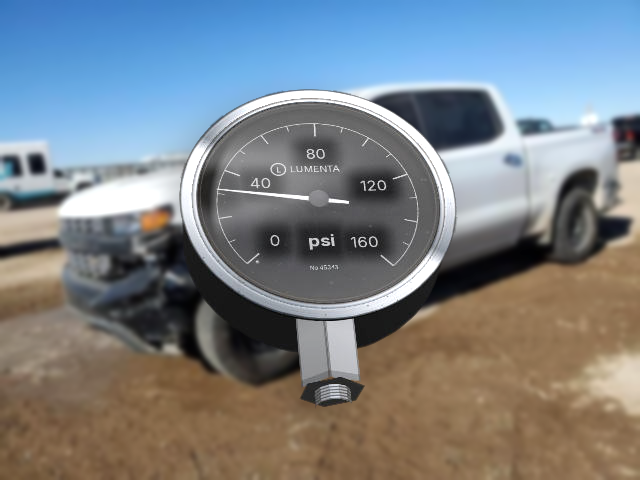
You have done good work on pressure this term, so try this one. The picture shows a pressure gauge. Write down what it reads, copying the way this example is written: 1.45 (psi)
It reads 30 (psi)
